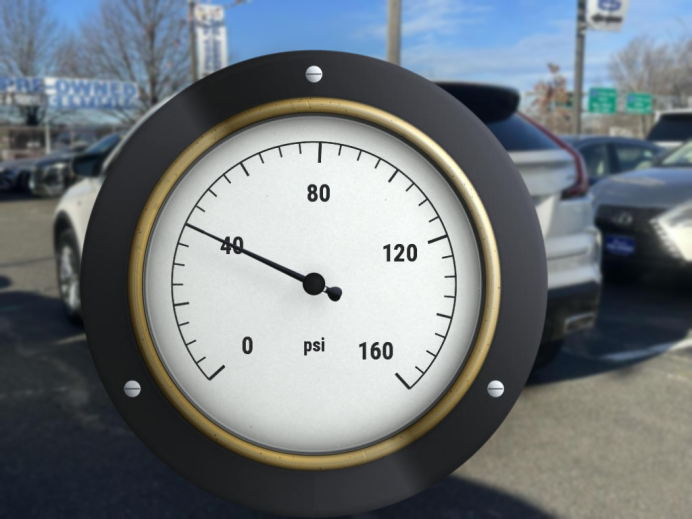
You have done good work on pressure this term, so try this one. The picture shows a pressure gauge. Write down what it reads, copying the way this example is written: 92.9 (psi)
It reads 40 (psi)
